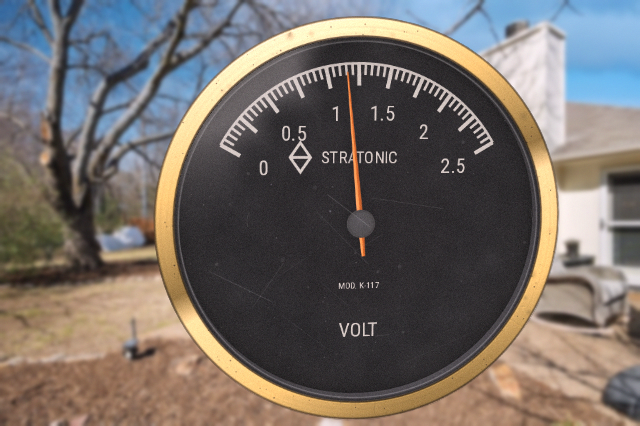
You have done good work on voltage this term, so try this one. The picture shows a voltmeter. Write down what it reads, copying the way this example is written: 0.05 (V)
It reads 1.15 (V)
